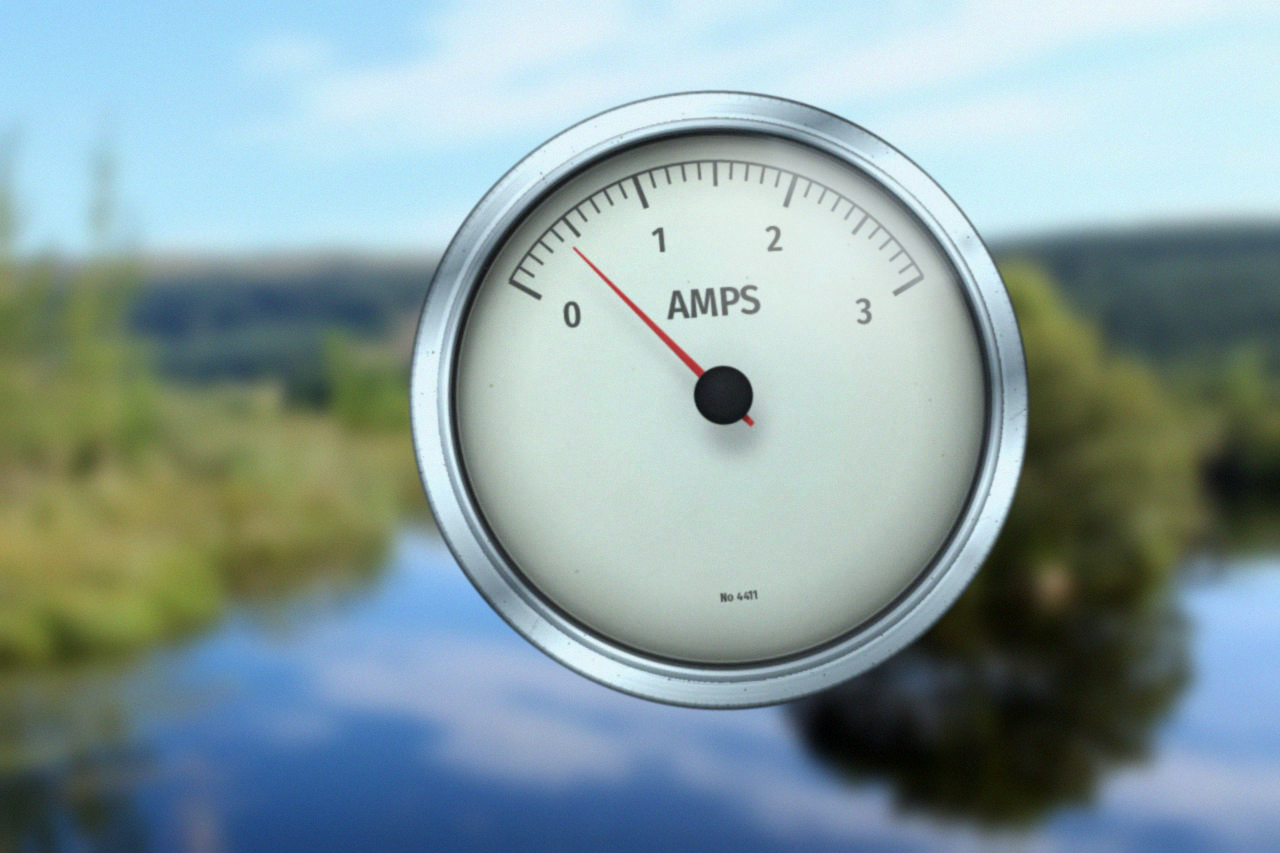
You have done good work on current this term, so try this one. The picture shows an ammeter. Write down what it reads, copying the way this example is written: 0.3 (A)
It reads 0.4 (A)
